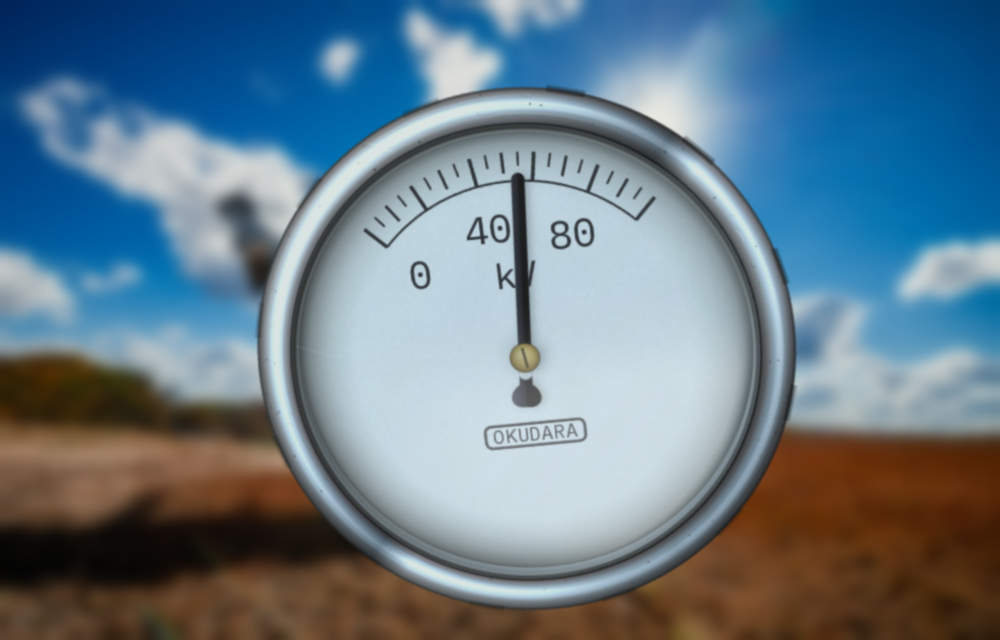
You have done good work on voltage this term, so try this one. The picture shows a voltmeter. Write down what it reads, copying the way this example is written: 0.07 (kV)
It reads 55 (kV)
